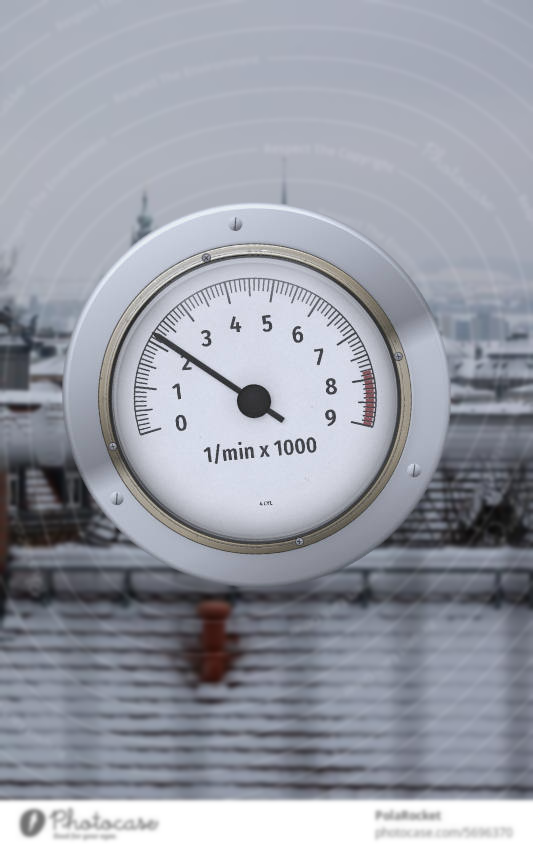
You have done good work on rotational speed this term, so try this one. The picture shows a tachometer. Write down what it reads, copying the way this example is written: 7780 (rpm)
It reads 2200 (rpm)
